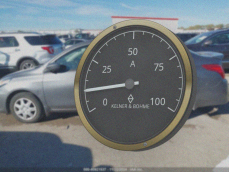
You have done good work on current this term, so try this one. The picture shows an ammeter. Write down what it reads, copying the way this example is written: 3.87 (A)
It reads 10 (A)
